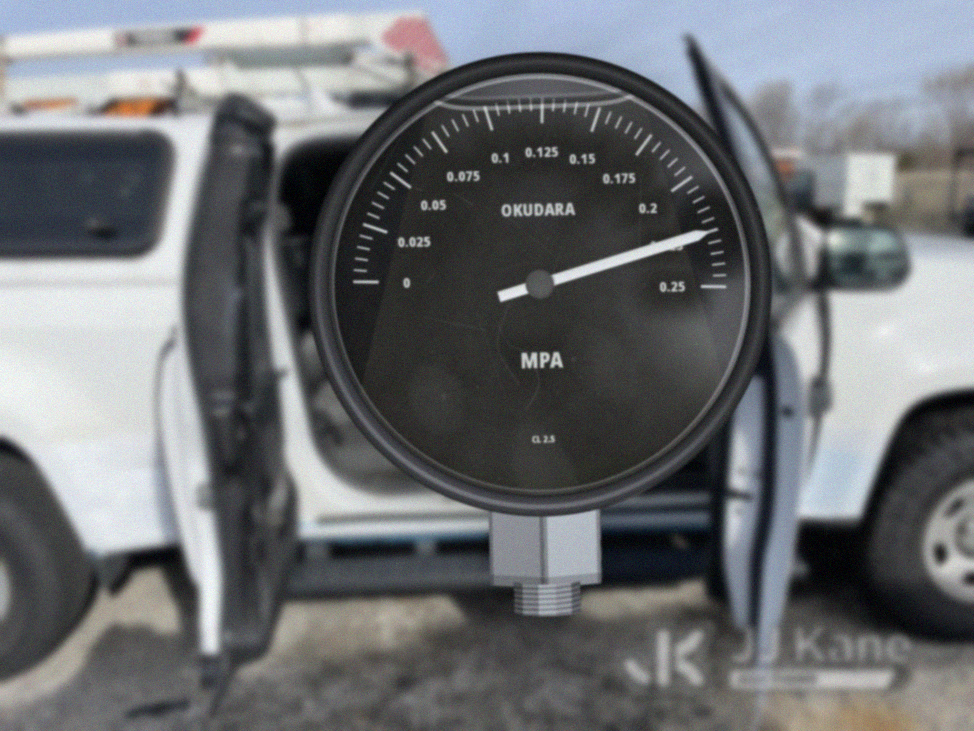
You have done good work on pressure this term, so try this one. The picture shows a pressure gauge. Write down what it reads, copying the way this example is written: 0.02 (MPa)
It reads 0.225 (MPa)
